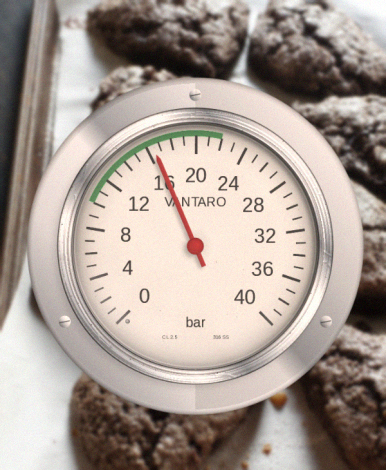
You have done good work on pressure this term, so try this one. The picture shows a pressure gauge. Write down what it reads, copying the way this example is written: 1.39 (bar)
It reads 16.5 (bar)
